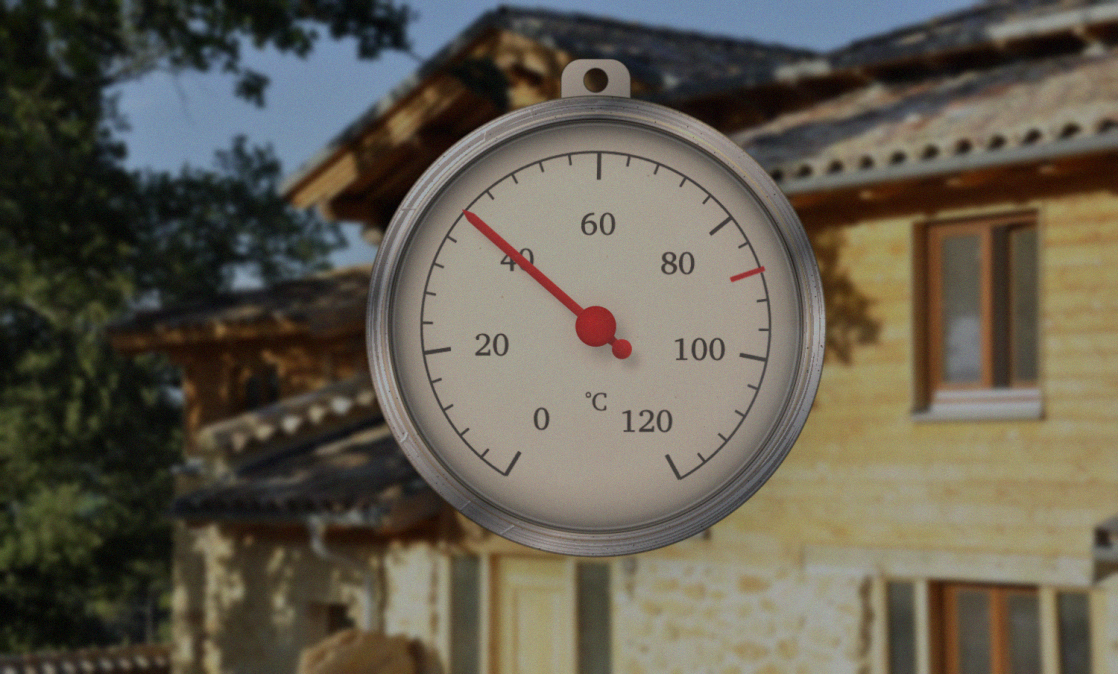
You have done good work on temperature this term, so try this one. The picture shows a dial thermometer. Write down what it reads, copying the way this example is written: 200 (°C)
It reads 40 (°C)
